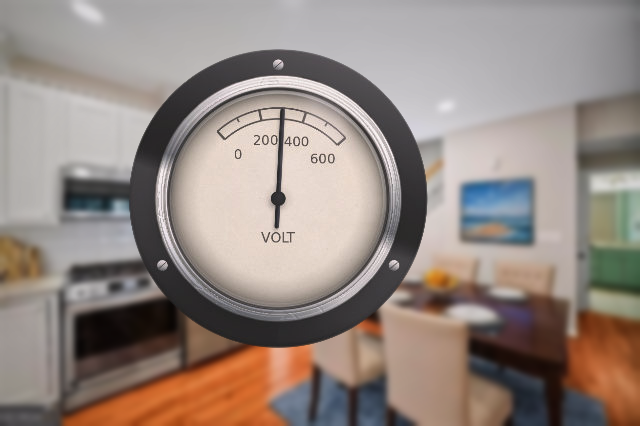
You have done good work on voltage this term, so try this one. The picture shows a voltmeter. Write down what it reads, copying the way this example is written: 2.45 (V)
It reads 300 (V)
